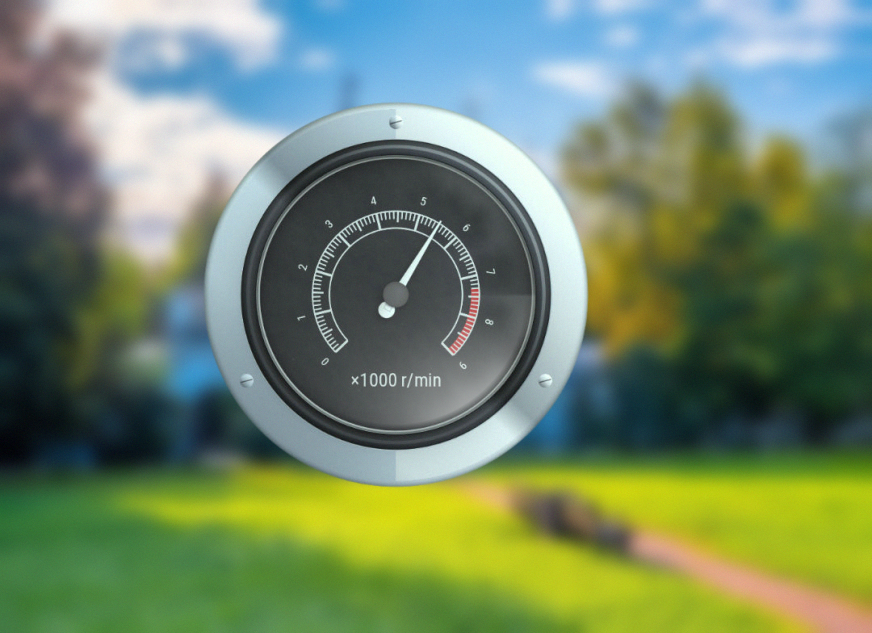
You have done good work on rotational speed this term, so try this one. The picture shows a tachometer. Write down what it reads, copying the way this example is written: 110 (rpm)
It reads 5500 (rpm)
